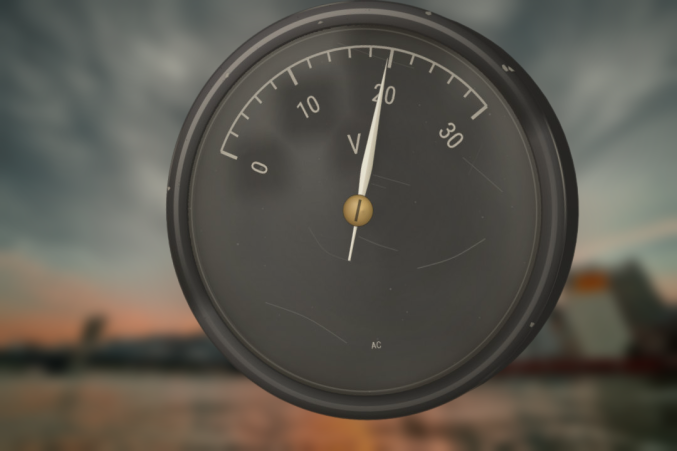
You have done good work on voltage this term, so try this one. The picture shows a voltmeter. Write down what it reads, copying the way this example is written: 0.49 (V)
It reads 20 (V)
